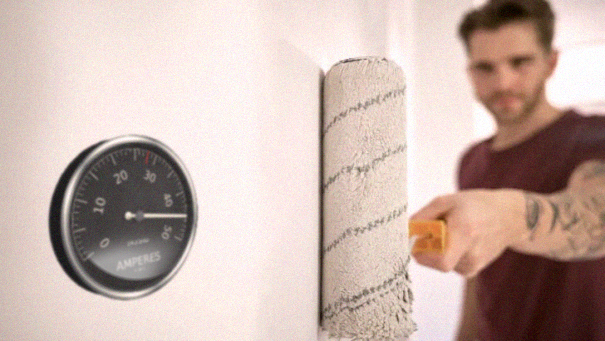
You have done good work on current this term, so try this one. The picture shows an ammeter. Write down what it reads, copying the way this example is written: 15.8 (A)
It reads 45 (A)
